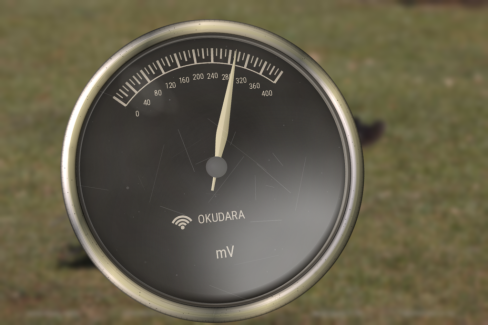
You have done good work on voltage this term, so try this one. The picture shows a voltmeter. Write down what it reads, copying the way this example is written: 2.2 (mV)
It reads 290 (mV)
